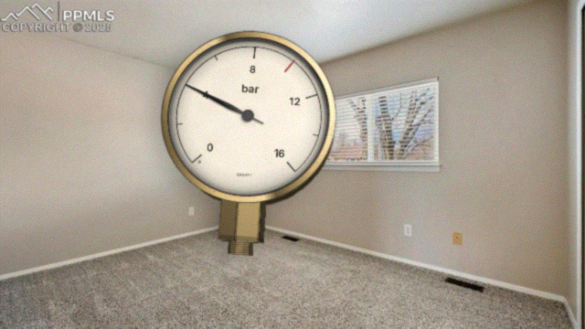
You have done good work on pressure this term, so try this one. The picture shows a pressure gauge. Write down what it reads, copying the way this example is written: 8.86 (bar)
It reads 4 (bar)
